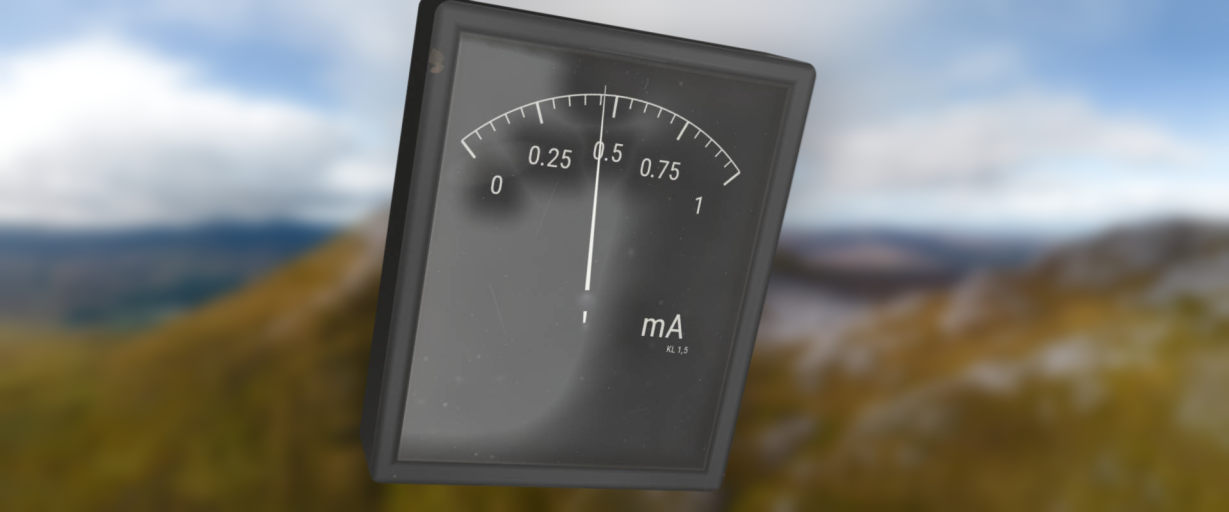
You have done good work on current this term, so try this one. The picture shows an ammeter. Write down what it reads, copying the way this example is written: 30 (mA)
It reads 0.45 (mA)
